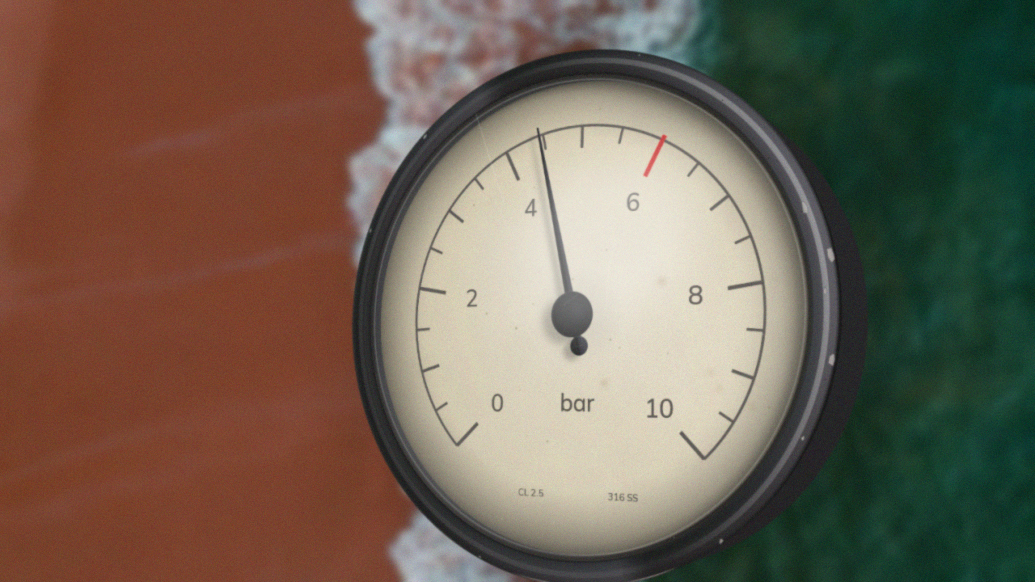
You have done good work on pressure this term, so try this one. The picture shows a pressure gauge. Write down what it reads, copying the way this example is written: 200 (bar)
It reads 4.5 (bar)
